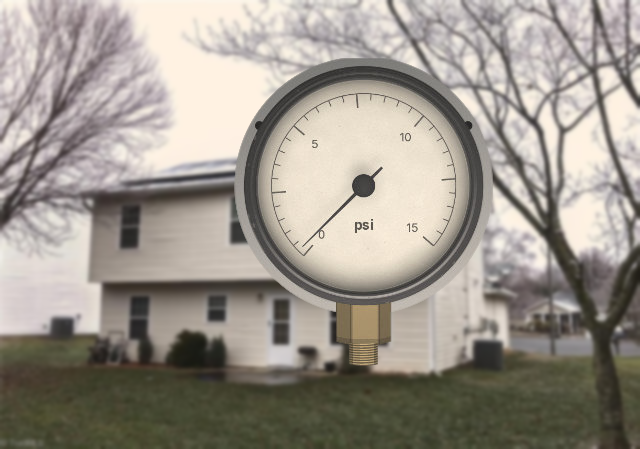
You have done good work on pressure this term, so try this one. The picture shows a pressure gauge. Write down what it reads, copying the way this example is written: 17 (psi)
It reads 0.25 (psi)
